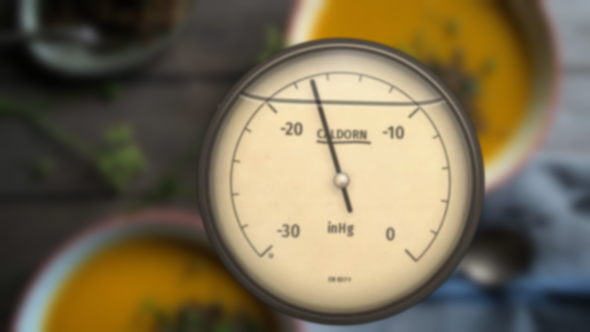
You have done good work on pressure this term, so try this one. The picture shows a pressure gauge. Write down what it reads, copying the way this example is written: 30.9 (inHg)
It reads -17 (inHg)
